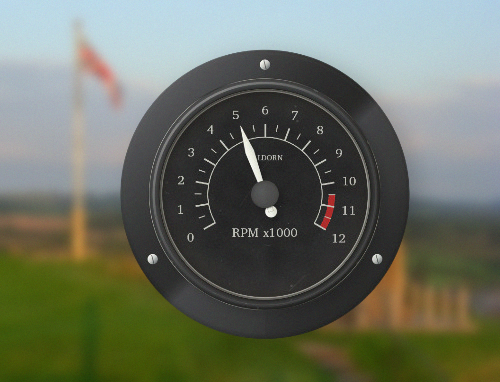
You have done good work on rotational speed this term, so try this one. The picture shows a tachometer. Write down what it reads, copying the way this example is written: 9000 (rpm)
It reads 5000 (rpm)
